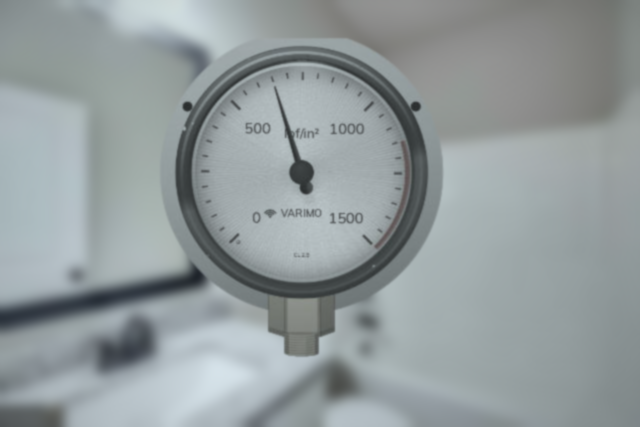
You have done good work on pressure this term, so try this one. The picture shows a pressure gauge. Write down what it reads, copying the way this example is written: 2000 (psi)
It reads 650 (psi)
